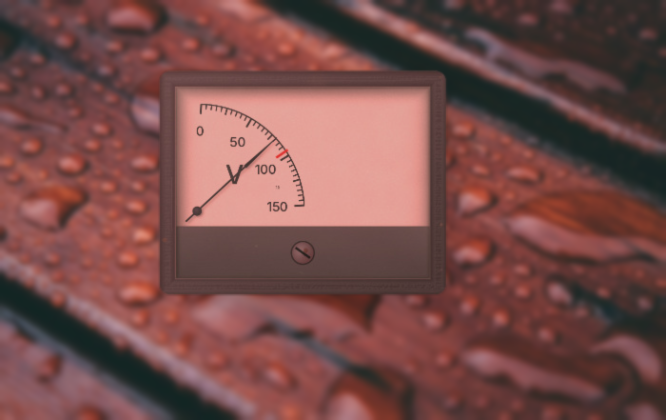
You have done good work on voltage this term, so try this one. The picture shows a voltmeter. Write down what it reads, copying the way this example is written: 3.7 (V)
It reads 80 (V)
